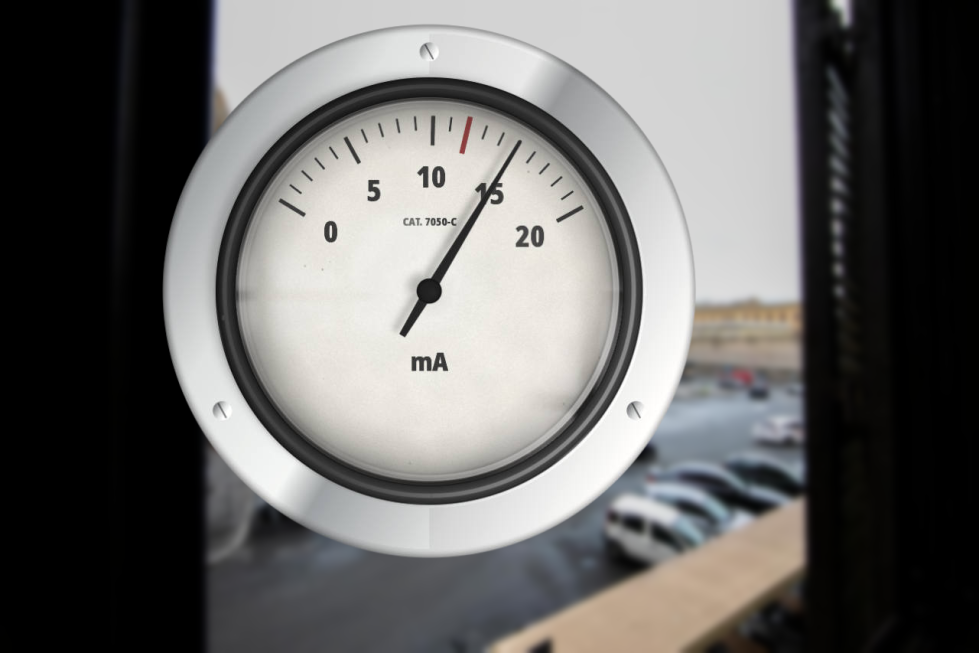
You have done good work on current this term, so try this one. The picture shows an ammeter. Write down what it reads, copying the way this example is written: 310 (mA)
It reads 15 (mA)
